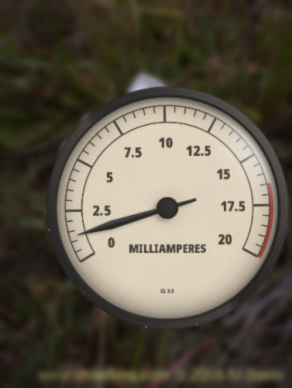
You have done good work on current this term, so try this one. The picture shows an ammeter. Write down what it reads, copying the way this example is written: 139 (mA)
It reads 1.25 (mA)
